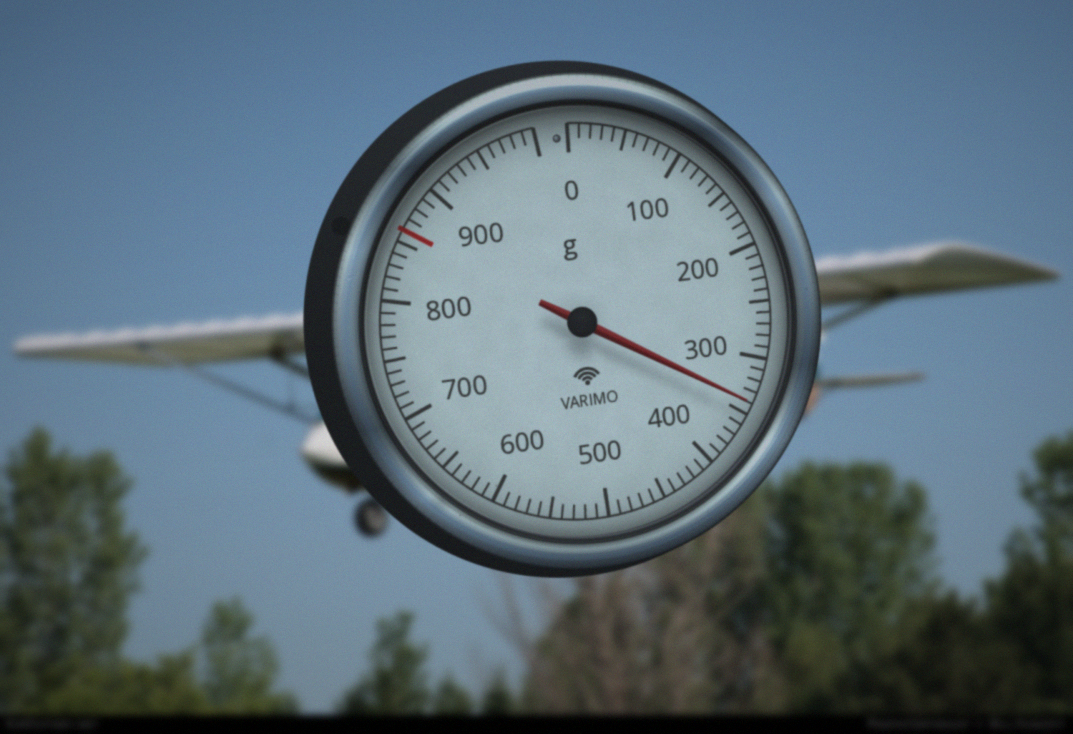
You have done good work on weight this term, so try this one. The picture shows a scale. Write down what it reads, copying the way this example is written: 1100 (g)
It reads 340 (g)
